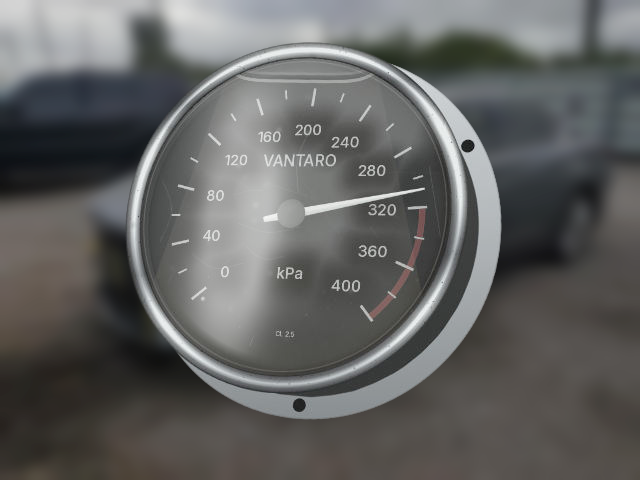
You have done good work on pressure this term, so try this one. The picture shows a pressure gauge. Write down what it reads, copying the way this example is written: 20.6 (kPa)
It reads 310 (kPa)
